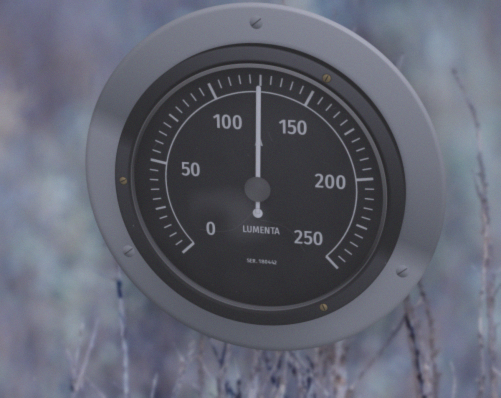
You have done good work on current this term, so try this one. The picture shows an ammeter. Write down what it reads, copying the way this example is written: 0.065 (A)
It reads 125 (A)
